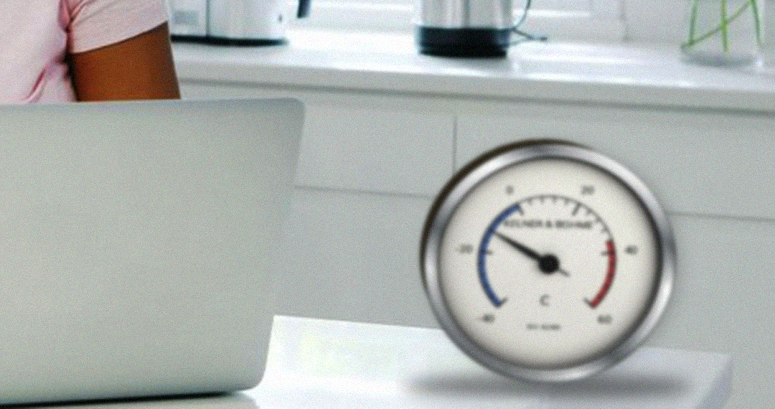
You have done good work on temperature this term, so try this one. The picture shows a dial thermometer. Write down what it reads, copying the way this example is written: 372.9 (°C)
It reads -12 (°C)
